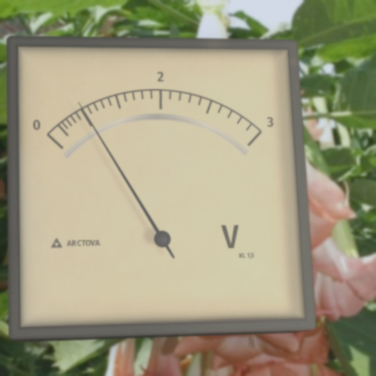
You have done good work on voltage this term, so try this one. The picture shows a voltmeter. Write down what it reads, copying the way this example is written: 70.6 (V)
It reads 1 (V)
